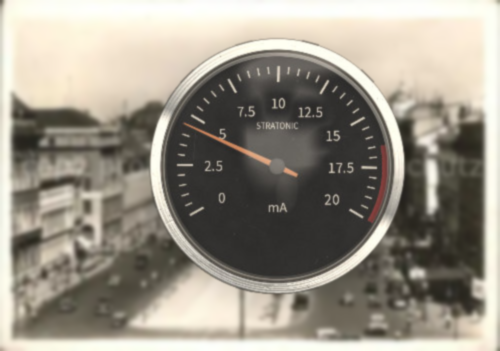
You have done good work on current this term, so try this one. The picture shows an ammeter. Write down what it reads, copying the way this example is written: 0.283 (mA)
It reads 4.5 (mA)
